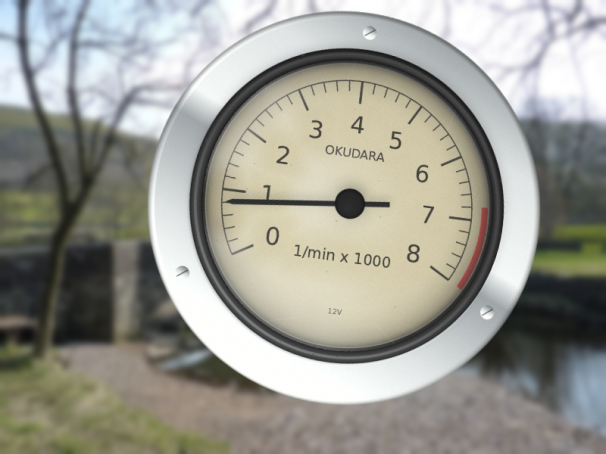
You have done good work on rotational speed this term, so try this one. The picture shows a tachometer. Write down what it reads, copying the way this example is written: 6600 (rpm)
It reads 800 (rpm)
